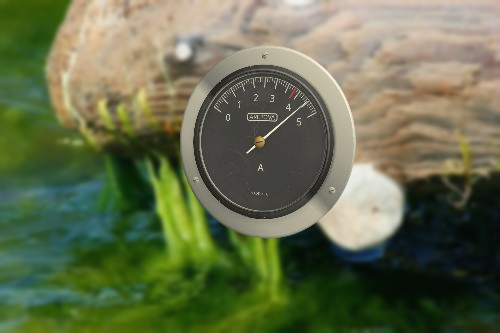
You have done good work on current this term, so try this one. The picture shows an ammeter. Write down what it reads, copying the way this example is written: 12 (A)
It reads 4.5 (A)
